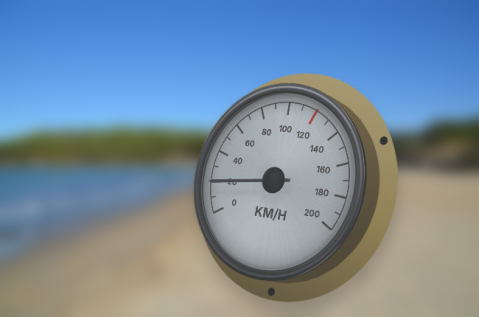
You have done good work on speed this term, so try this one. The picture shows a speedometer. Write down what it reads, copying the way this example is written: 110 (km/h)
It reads 20 (km/h)
